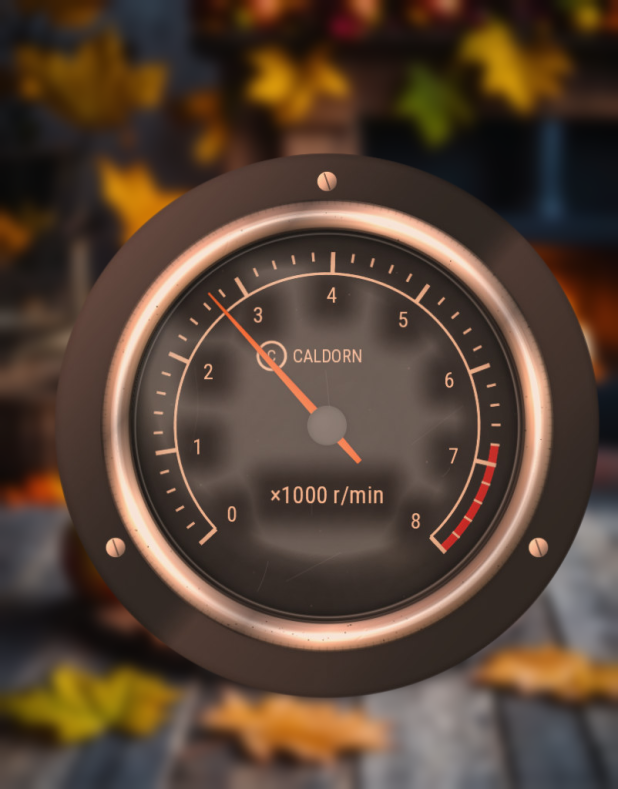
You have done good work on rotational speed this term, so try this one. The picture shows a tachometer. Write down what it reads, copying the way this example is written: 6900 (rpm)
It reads 2700 (rpm)
